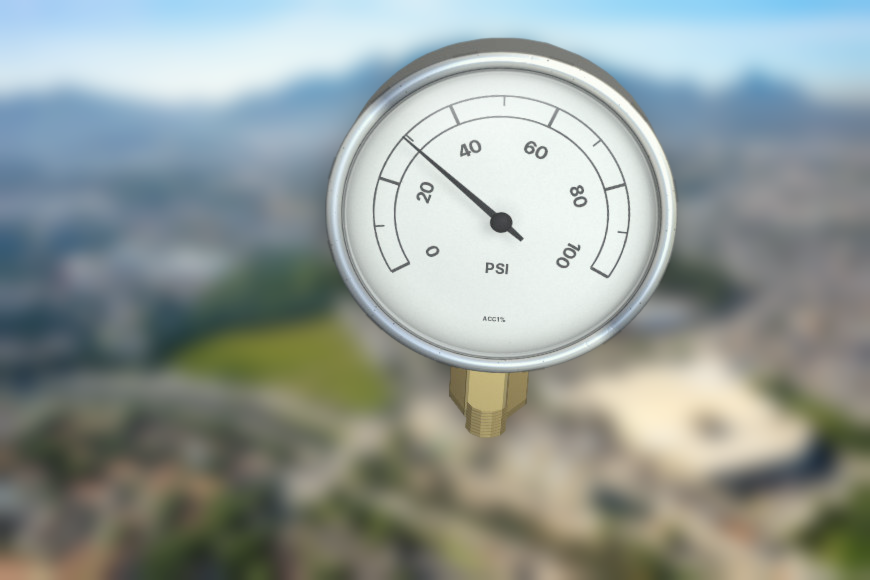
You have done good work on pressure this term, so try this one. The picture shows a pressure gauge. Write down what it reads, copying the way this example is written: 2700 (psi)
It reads 30 (psi)
